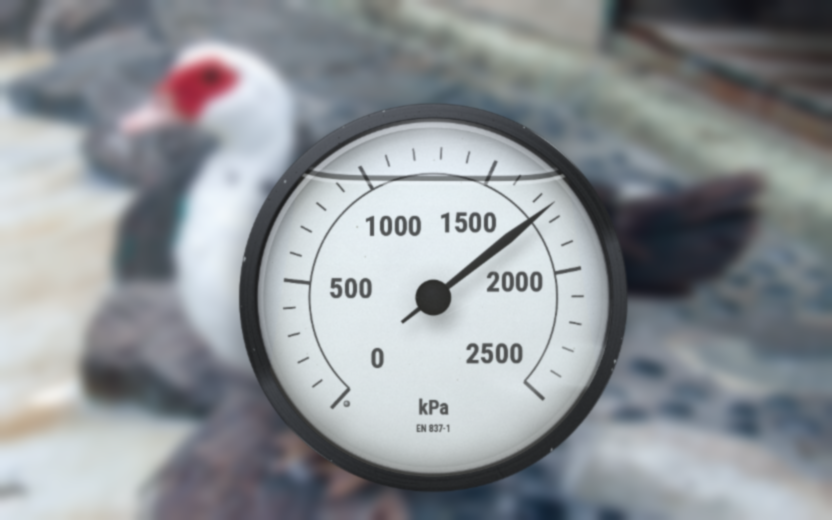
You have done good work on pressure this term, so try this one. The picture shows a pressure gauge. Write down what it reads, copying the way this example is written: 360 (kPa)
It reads 1750 (kPa)
